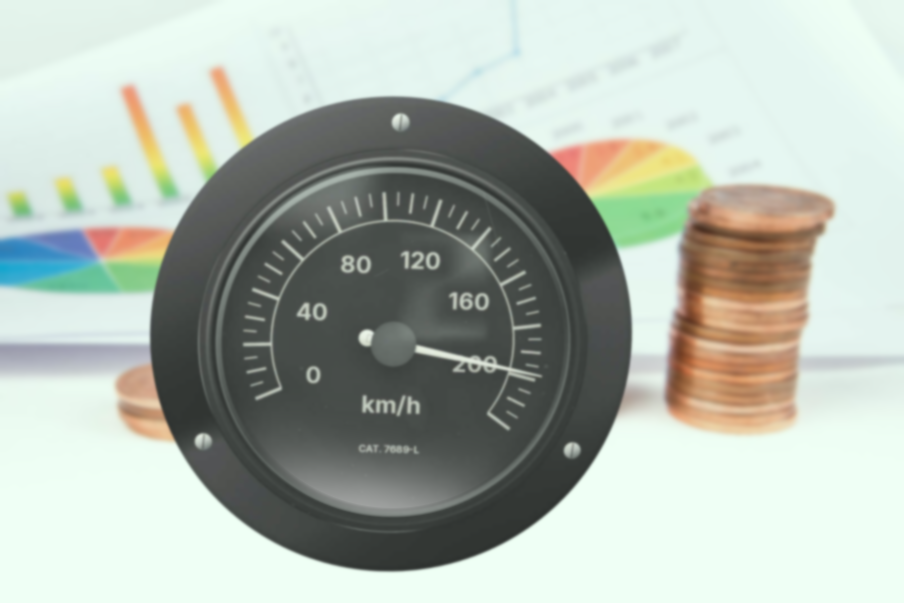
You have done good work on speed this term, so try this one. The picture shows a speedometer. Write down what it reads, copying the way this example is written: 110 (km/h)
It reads 197.5 (km/h)
